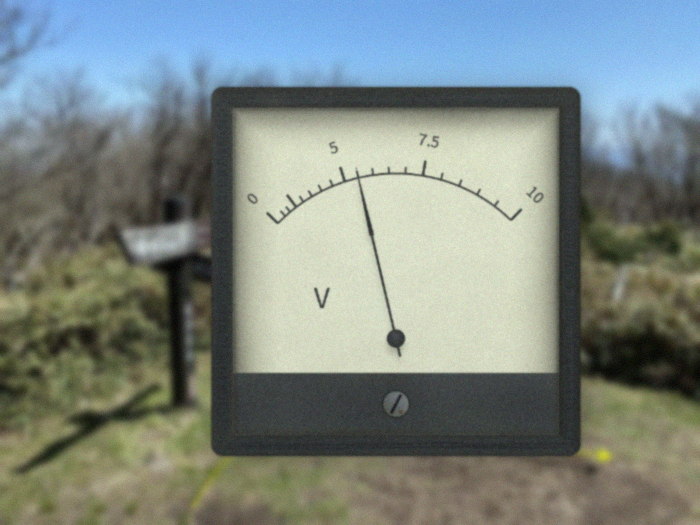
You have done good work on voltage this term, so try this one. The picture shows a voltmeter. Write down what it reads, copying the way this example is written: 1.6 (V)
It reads 5.5 (V)
